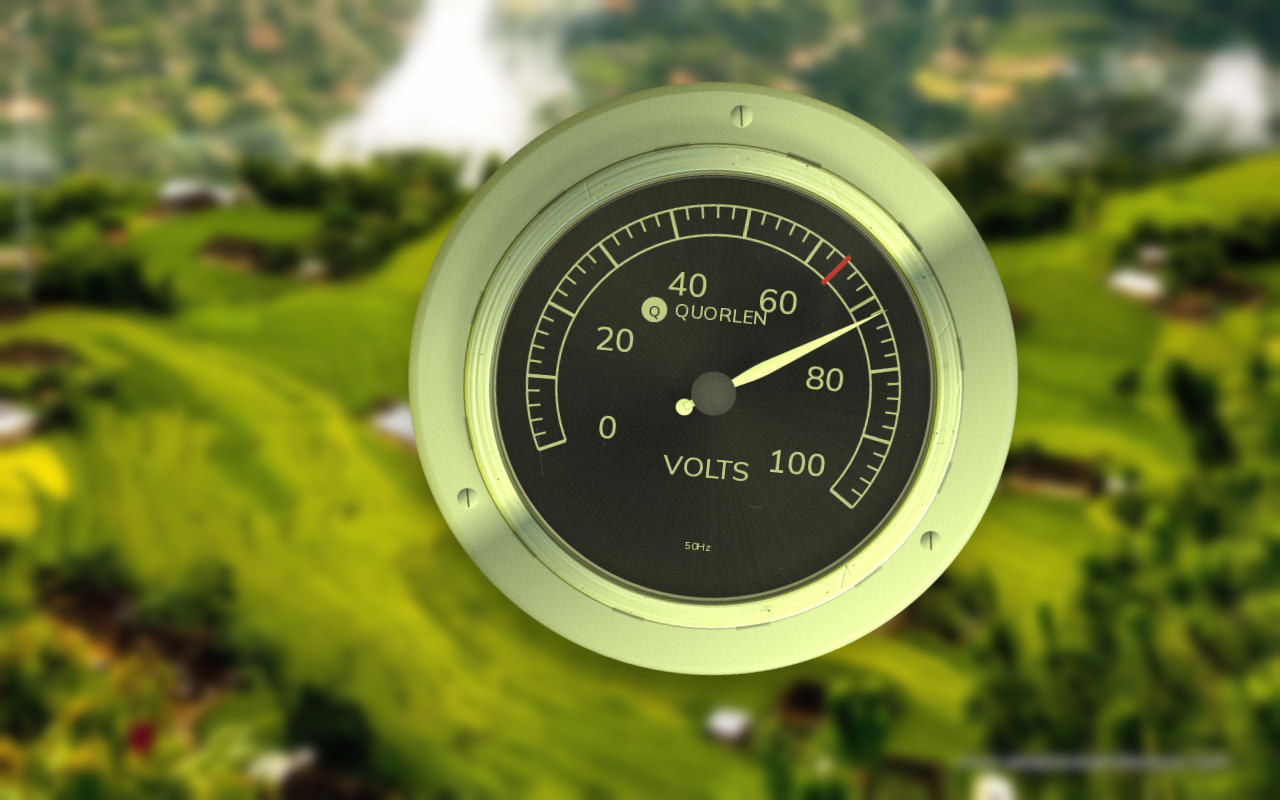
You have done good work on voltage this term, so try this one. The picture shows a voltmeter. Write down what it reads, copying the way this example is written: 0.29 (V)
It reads 72 (V)
